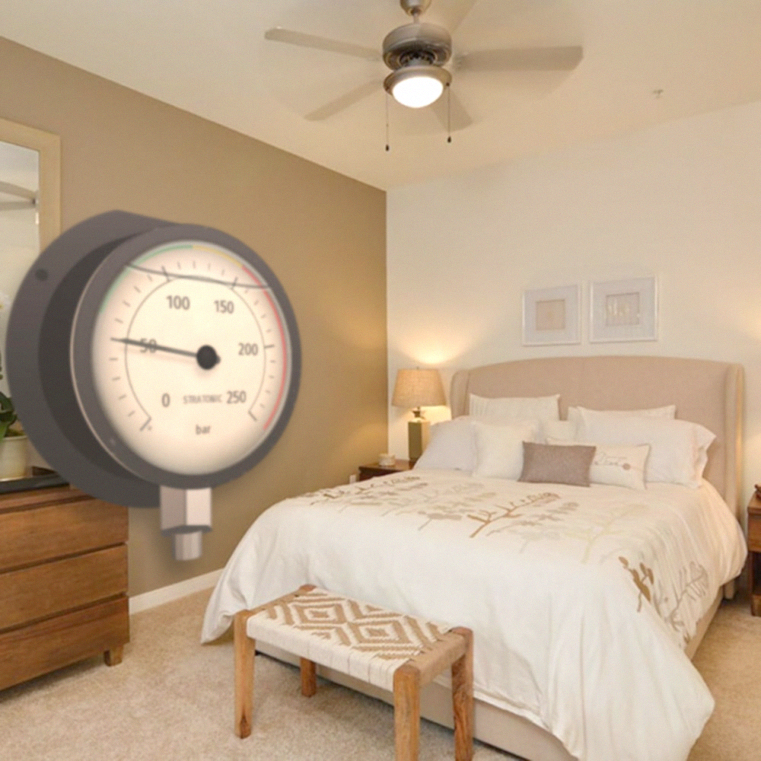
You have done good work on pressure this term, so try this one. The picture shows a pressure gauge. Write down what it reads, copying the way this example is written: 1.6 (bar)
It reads 50 (bar)
